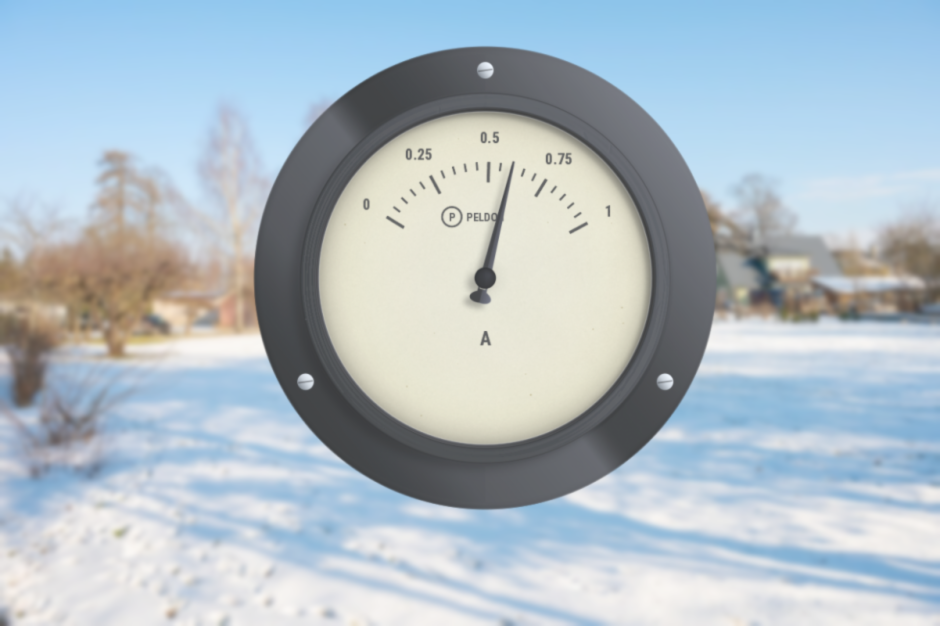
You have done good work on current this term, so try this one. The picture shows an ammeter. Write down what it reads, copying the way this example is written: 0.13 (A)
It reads 0.6 (A)
